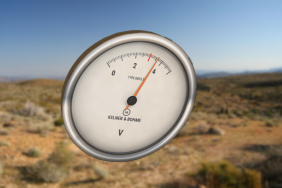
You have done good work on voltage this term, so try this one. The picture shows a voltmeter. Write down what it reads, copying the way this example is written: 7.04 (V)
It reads 3.5 (V)
